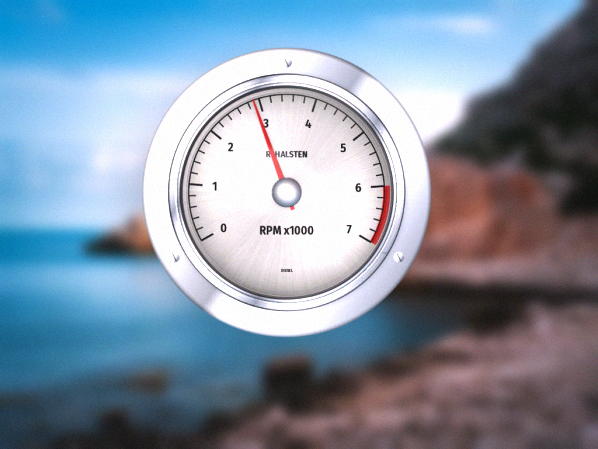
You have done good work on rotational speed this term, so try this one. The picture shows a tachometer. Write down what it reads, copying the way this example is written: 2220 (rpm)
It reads 2900 (rpm)
